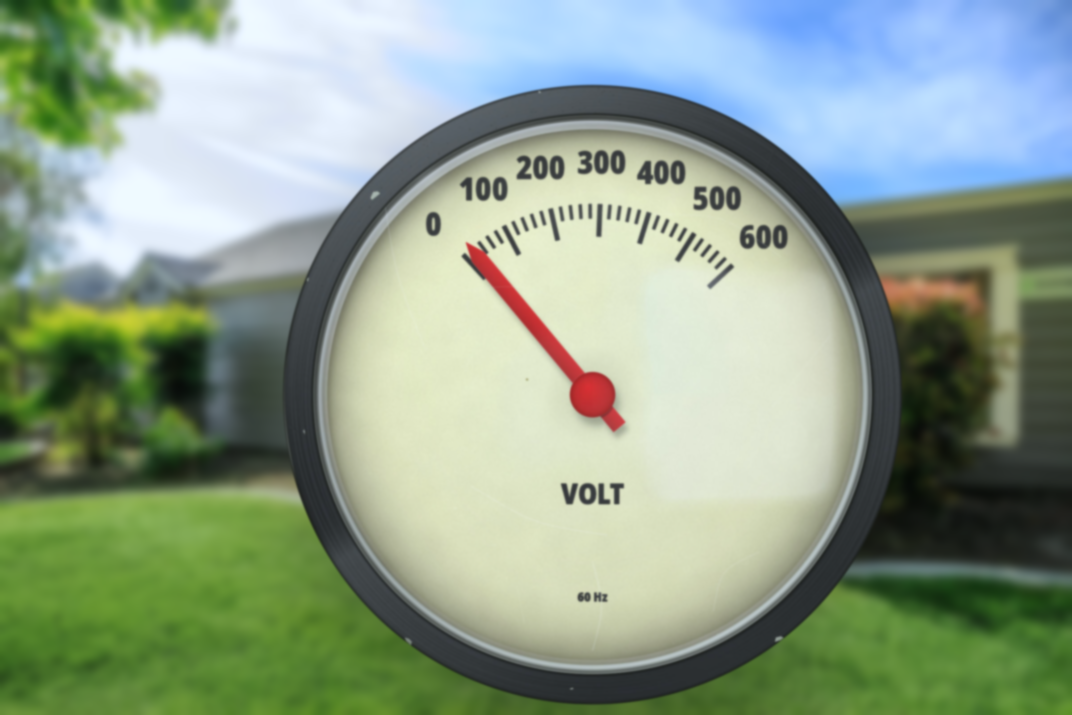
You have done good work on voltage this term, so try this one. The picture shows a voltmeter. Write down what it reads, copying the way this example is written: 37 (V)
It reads 20 (V)
